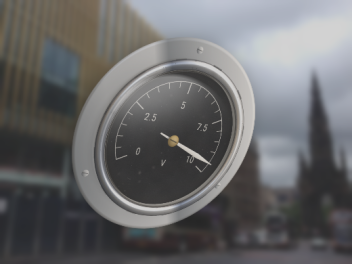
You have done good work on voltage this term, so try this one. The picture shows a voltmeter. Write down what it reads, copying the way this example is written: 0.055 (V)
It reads 9.5 (V)
